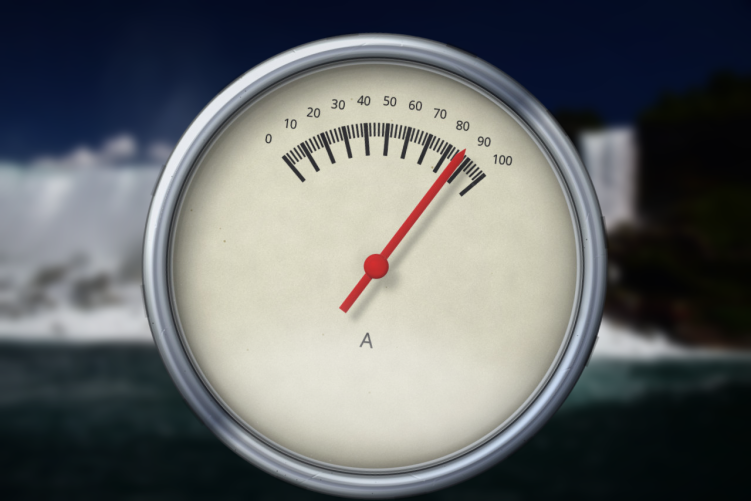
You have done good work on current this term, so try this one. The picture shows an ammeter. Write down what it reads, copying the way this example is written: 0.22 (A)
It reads 86 (A)
